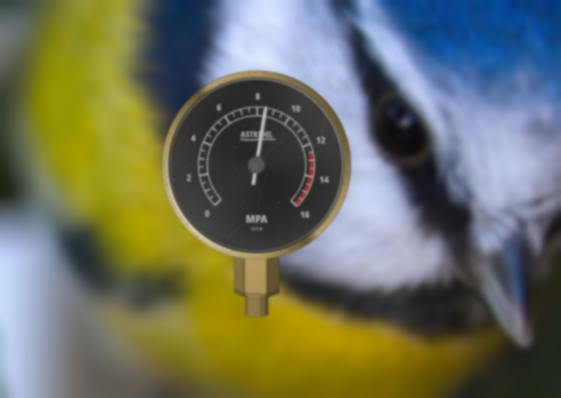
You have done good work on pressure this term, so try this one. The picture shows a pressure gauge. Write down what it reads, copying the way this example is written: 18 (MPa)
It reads 8.5 (MPa)
